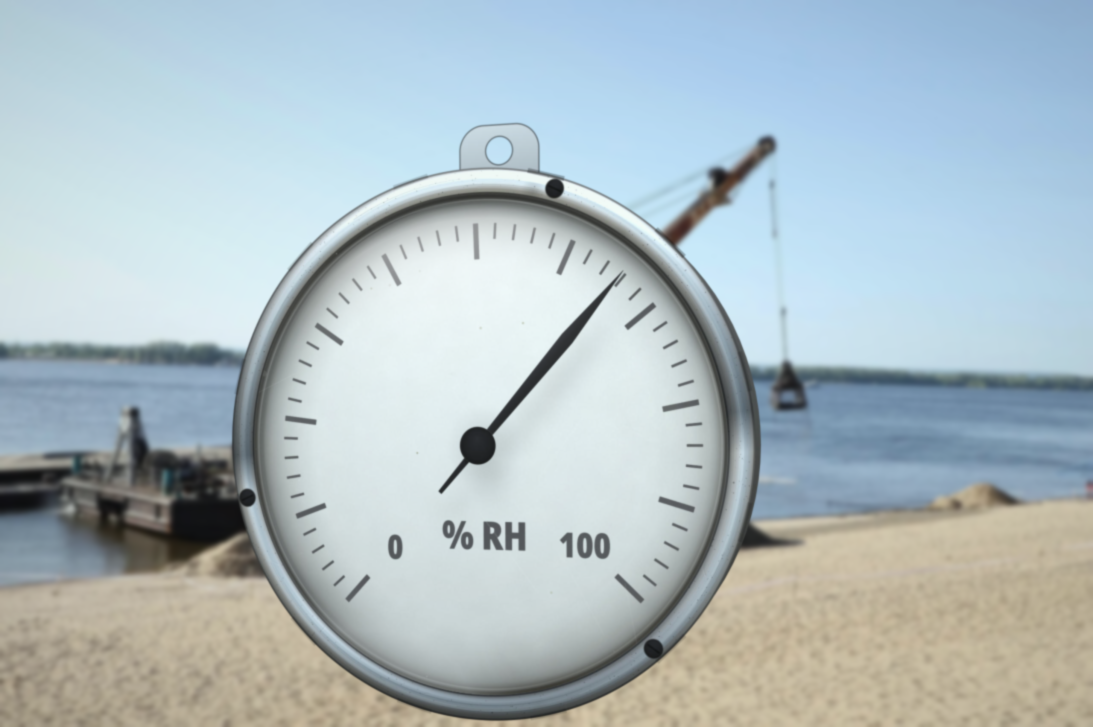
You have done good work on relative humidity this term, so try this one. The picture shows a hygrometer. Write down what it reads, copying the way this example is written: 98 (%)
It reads 66 (%)
